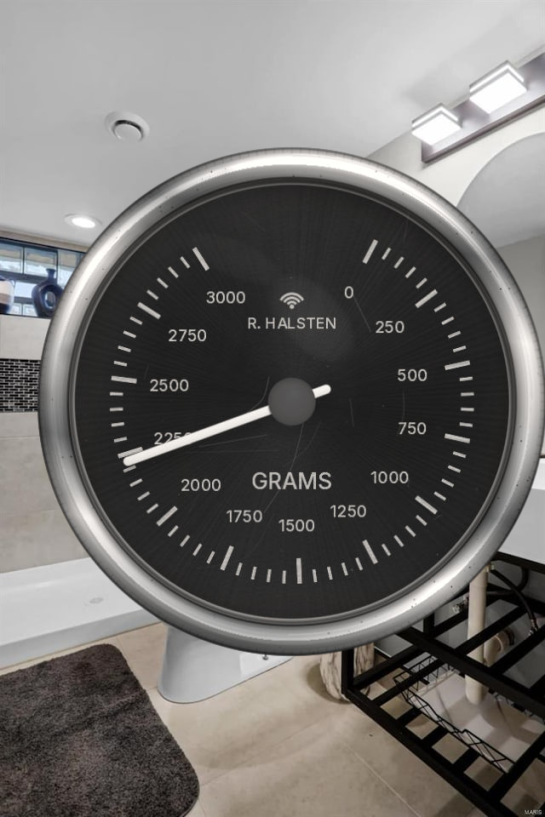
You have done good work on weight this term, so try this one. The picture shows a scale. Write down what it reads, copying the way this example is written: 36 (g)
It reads 2225 (g)
